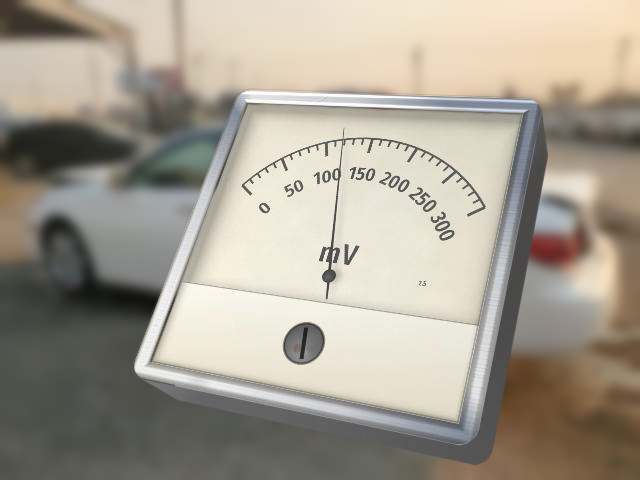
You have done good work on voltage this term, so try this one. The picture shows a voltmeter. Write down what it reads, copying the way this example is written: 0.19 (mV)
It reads 120 (mV)
